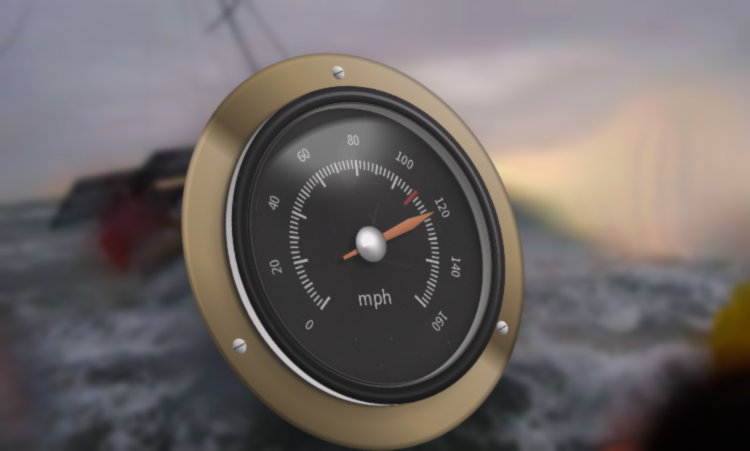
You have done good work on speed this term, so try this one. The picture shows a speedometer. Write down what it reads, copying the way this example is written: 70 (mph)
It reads 120 (mph)
